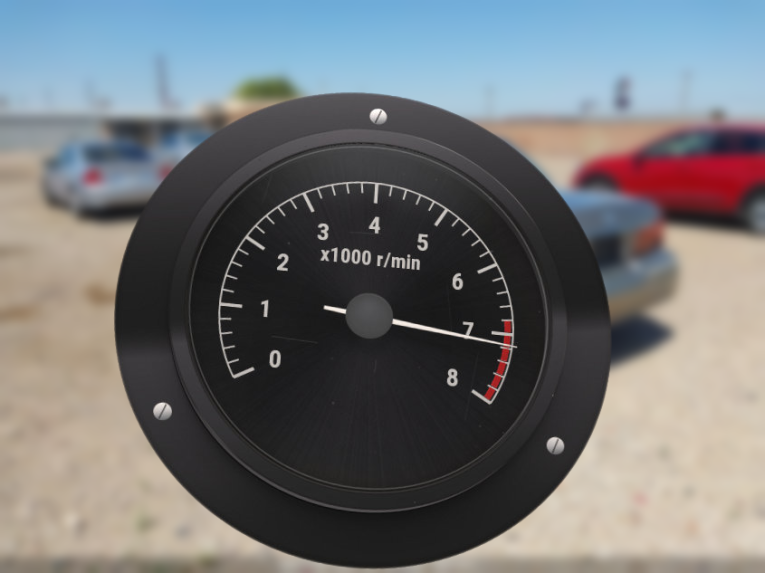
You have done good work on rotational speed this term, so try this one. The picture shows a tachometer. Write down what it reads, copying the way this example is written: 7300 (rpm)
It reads 7200 (rpm)
